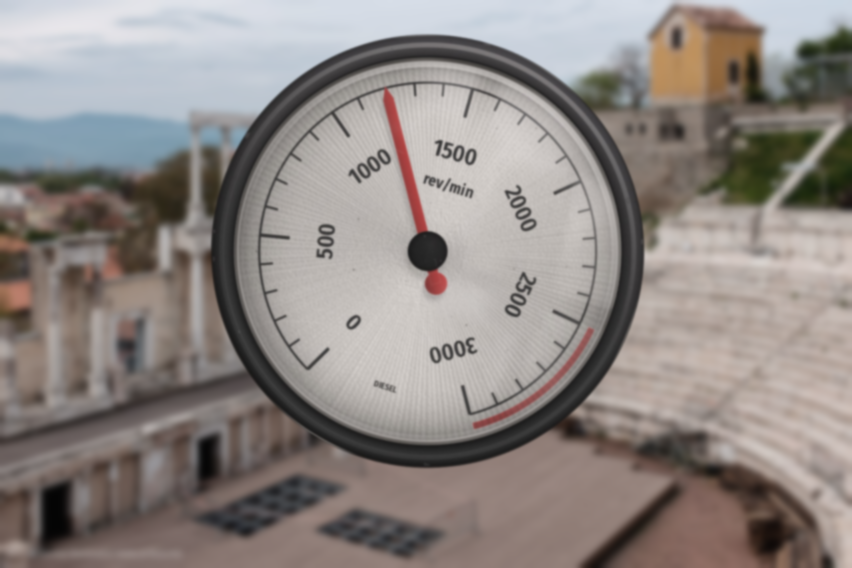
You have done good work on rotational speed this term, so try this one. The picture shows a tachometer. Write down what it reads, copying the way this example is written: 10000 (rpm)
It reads 1200 (rpm)
